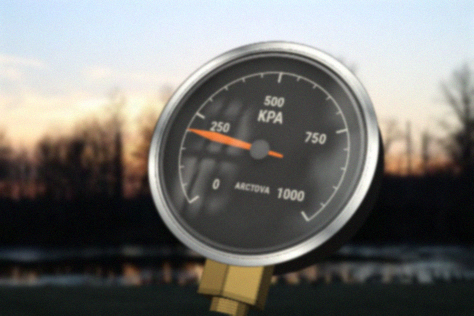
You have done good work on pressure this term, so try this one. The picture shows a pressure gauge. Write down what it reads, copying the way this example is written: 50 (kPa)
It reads 200 (kPa)
